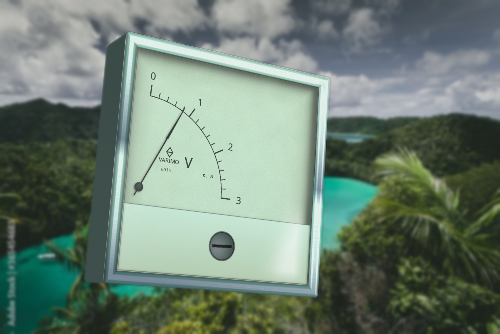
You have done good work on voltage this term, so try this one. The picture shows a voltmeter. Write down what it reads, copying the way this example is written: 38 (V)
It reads 0.8 (V)
